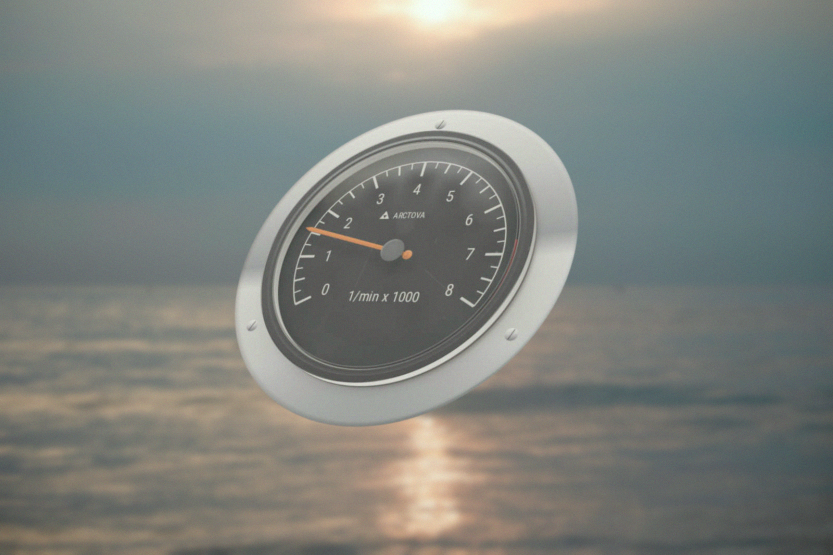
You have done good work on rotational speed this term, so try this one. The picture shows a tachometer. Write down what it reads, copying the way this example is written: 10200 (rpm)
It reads 1500 (rpm)
